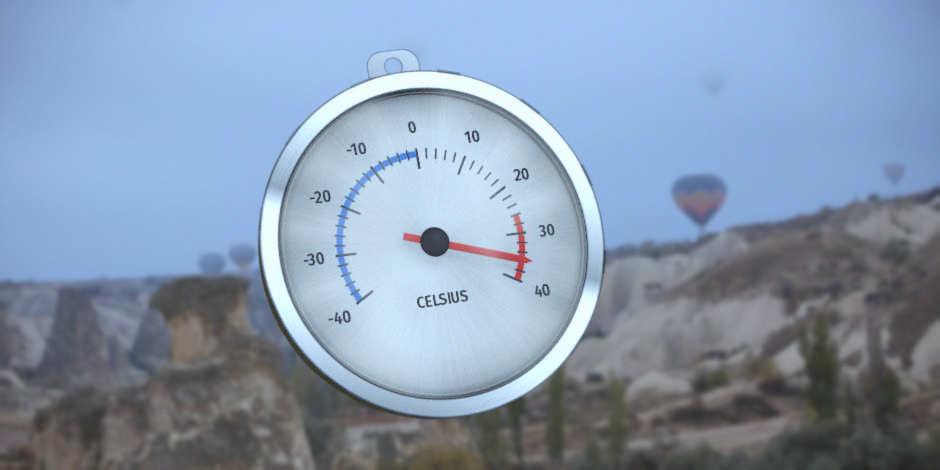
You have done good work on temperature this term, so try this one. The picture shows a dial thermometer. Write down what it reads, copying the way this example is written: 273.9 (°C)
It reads 36 (°C)
